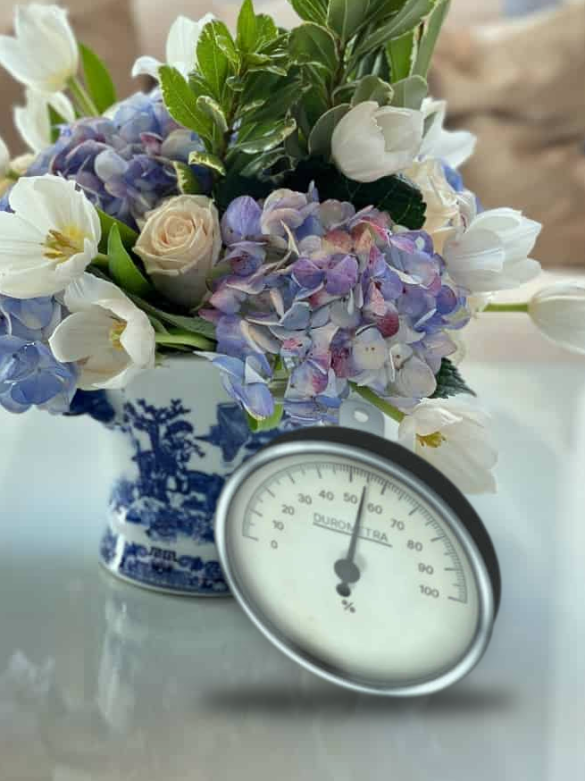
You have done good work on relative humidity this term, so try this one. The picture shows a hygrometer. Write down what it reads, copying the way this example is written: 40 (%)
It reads 55 (%)
